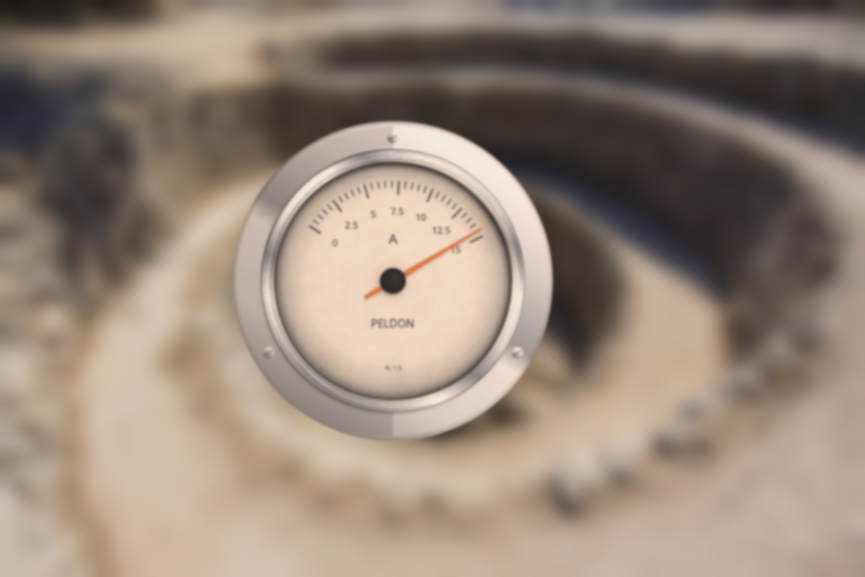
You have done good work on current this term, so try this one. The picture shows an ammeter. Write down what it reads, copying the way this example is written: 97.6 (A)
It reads 14.5 (A)
